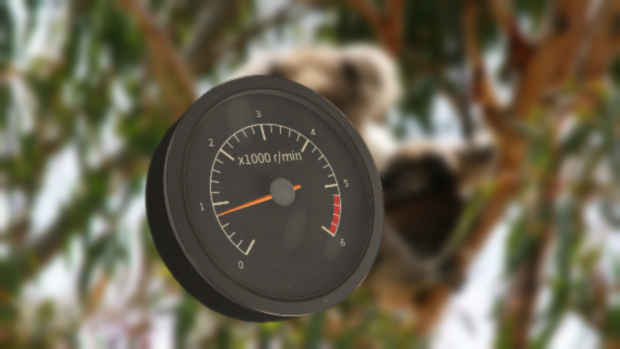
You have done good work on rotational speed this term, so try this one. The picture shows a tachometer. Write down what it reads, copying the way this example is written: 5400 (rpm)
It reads 800 (rpm)
